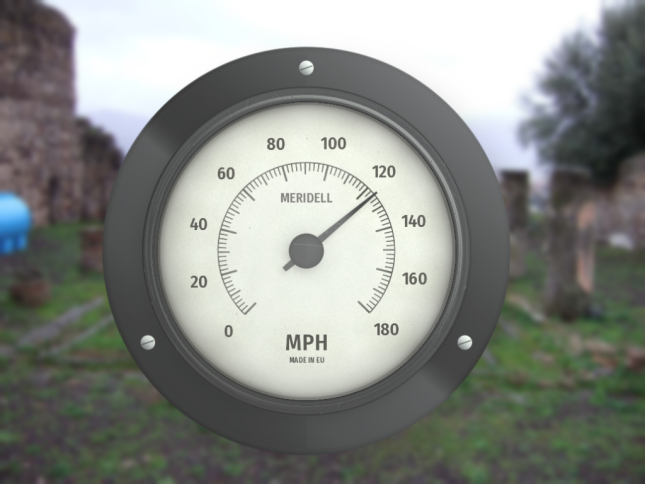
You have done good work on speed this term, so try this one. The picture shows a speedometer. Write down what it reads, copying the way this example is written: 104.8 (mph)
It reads 124 (mph)
